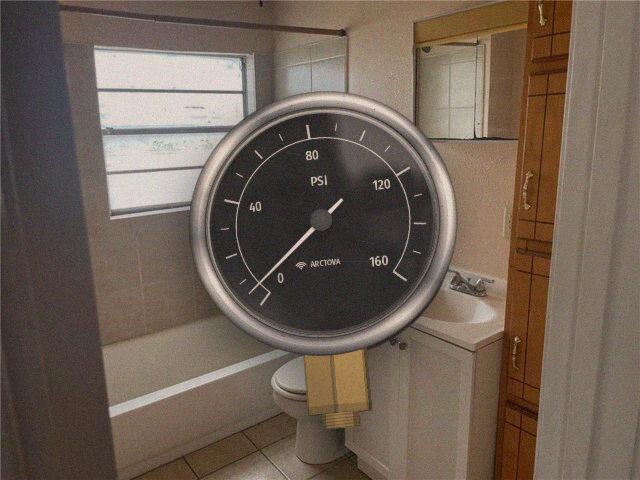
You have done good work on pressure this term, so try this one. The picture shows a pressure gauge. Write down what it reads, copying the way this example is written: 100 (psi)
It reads 5 (psi)
